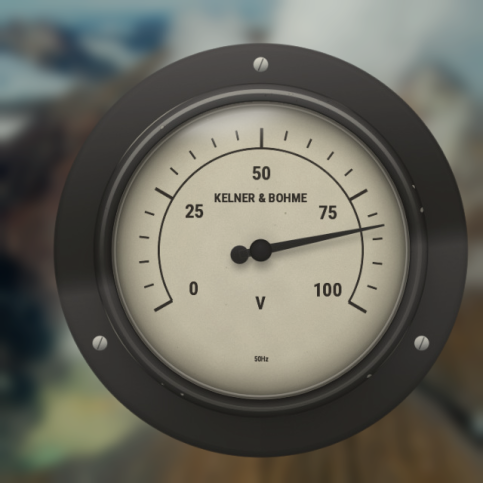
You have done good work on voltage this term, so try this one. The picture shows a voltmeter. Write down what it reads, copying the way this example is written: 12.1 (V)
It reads 82.5 (V)
